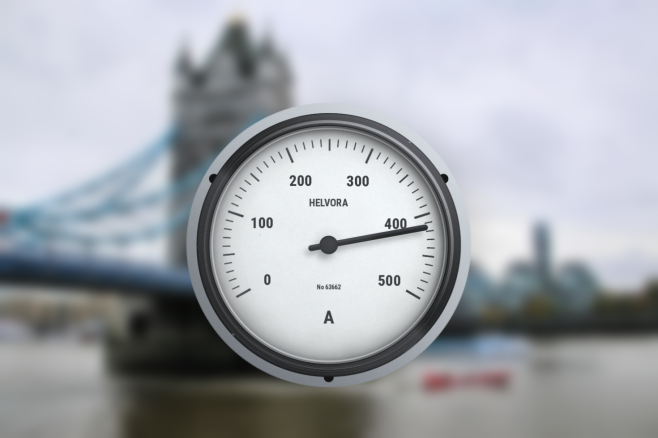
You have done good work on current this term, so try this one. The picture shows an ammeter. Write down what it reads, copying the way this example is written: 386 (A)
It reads 415 (A)
